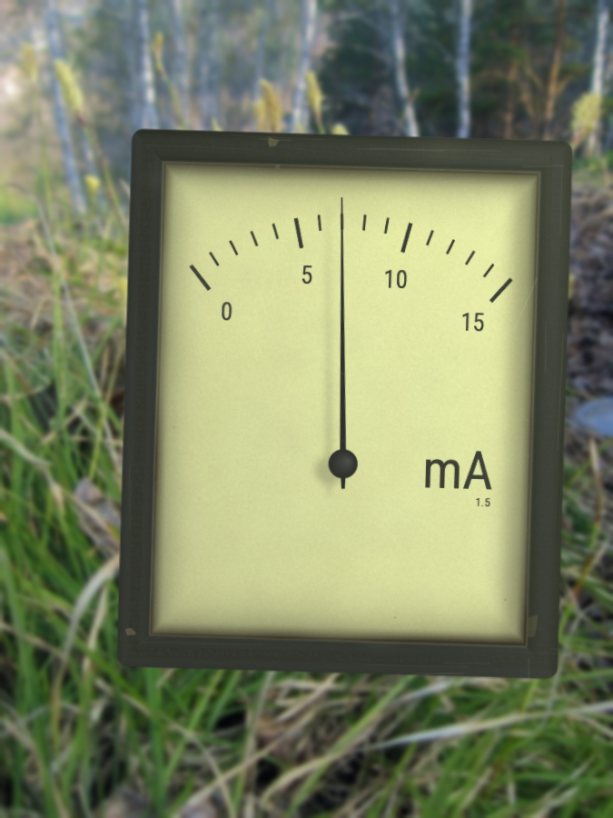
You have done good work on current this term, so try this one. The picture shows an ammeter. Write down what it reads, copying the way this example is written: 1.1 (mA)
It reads 7 (mA)
